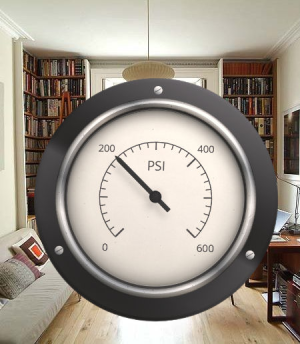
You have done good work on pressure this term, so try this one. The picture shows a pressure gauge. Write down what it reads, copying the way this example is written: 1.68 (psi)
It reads 200 (psi)
